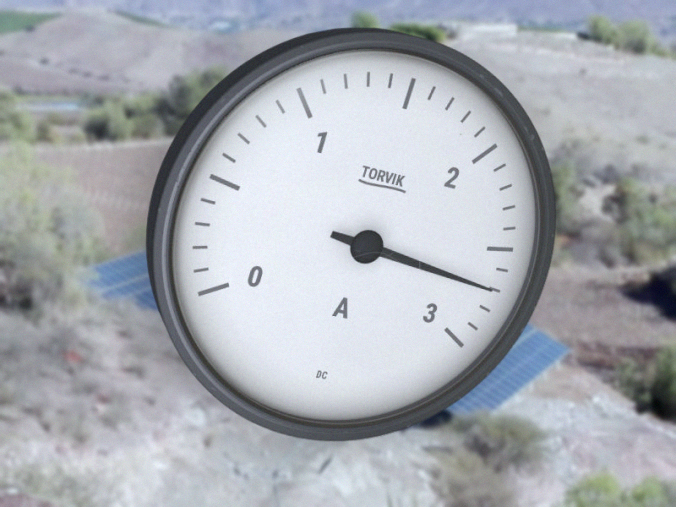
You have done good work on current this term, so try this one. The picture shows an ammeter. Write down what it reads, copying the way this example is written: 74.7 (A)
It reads 2.7 (A)
